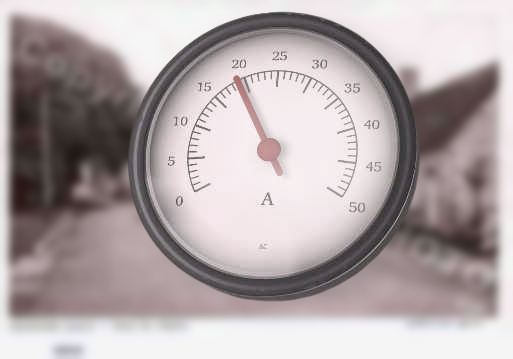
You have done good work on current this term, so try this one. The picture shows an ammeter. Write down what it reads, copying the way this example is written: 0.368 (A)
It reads 19 (A)
